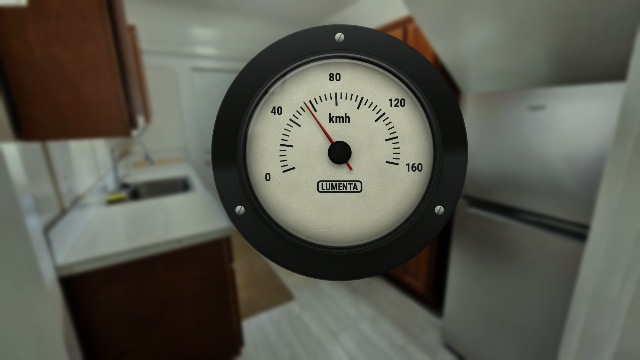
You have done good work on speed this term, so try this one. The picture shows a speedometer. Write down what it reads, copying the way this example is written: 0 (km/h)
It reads 56 (km/h)
